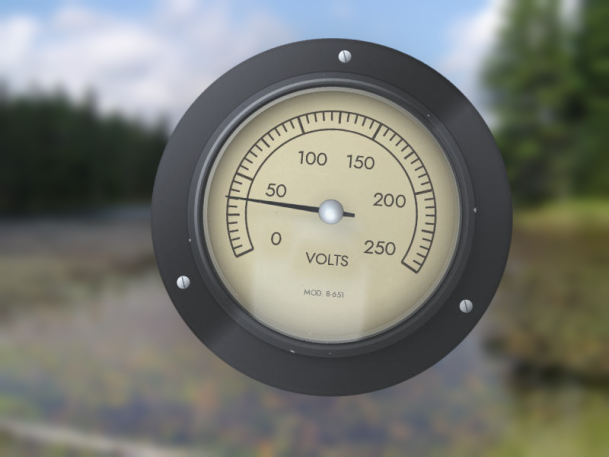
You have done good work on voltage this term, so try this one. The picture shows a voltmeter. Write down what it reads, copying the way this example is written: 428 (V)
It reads 35 (V)
